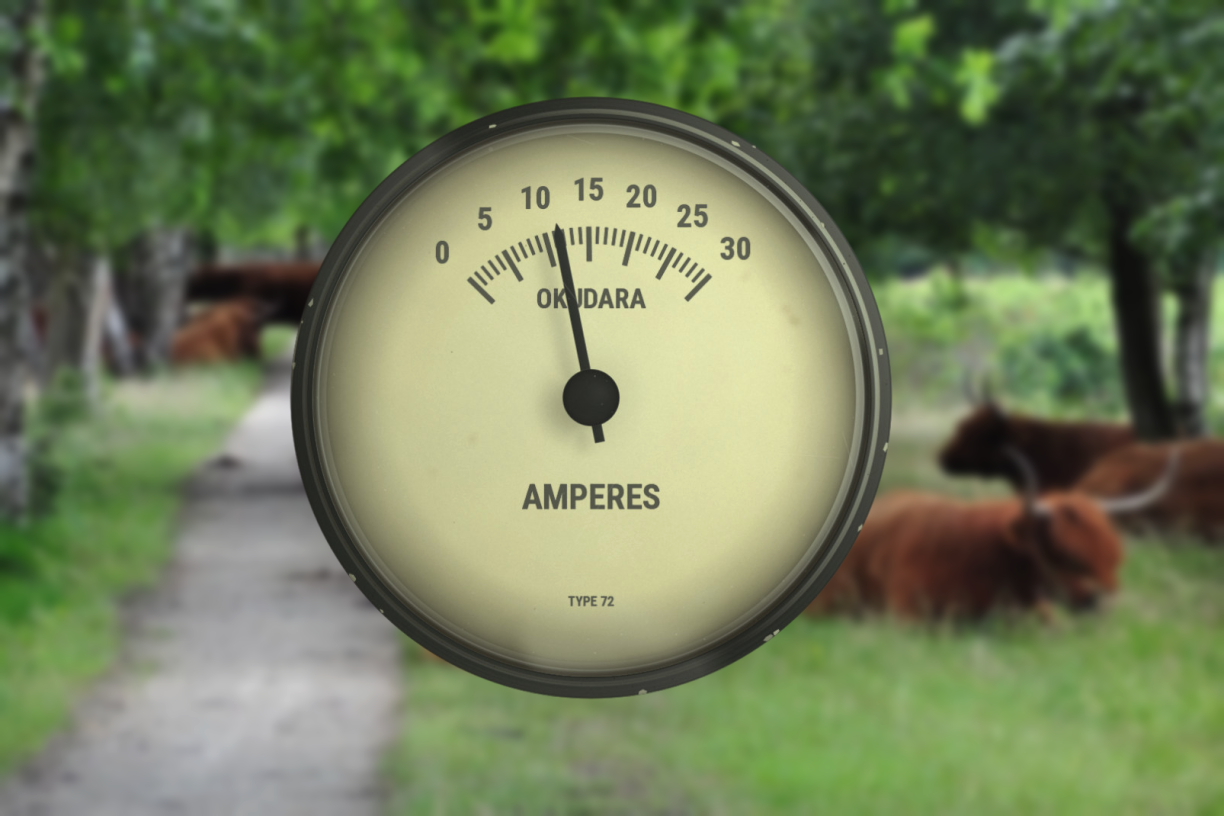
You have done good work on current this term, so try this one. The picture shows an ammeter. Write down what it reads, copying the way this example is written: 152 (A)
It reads 11.5 (A)
